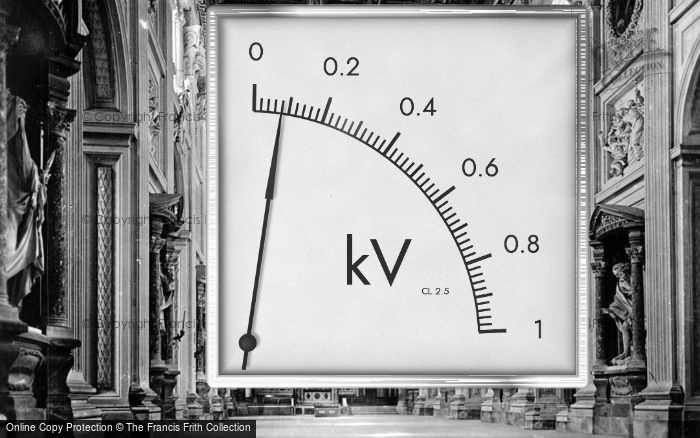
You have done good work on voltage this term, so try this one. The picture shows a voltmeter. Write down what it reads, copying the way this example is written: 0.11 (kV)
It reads 0.08 (kV)
